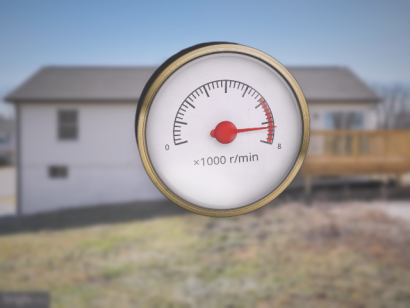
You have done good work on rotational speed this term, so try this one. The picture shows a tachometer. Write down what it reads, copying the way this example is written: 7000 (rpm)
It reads 7200 (rpm)
